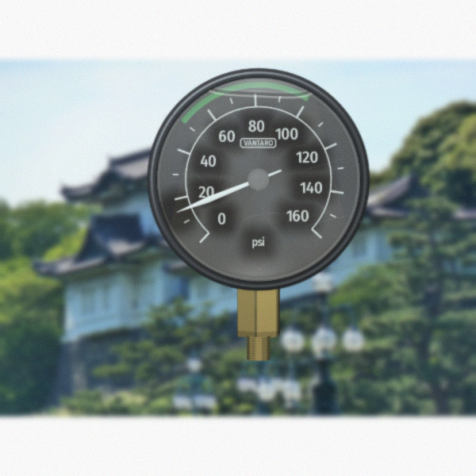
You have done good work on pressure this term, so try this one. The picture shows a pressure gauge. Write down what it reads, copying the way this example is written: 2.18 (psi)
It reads 15 (psi)
